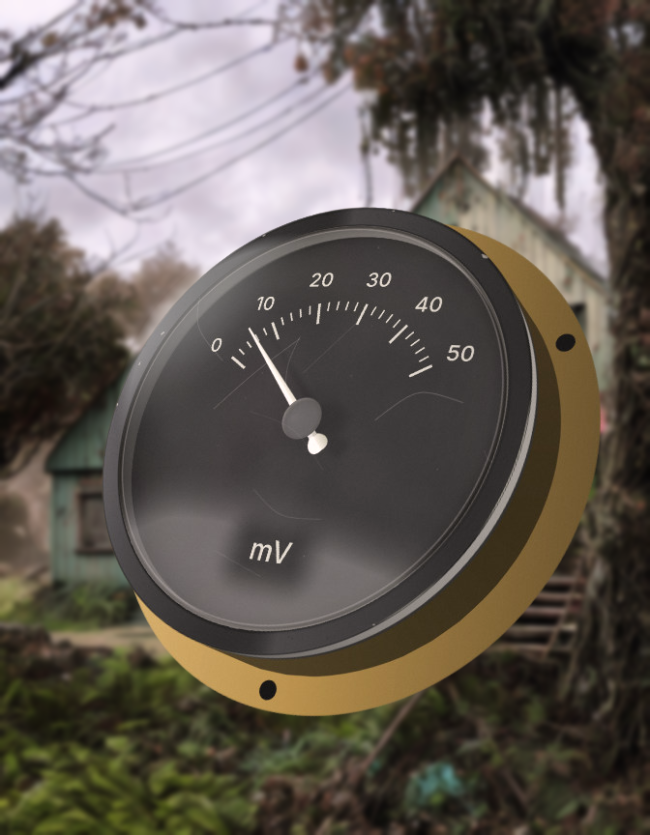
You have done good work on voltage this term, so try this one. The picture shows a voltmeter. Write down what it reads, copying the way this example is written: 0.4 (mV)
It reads 6 (mV)
